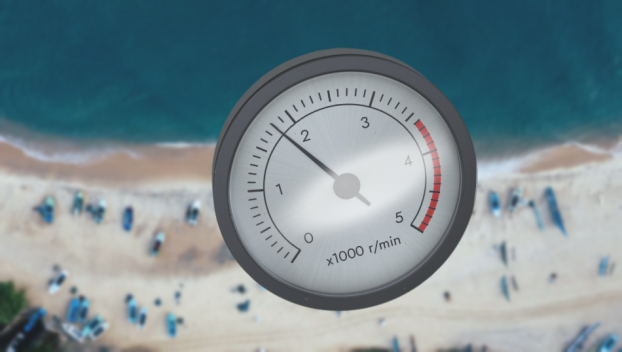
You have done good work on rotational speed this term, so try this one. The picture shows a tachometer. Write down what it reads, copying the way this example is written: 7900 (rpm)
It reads 1800 (rpm)
